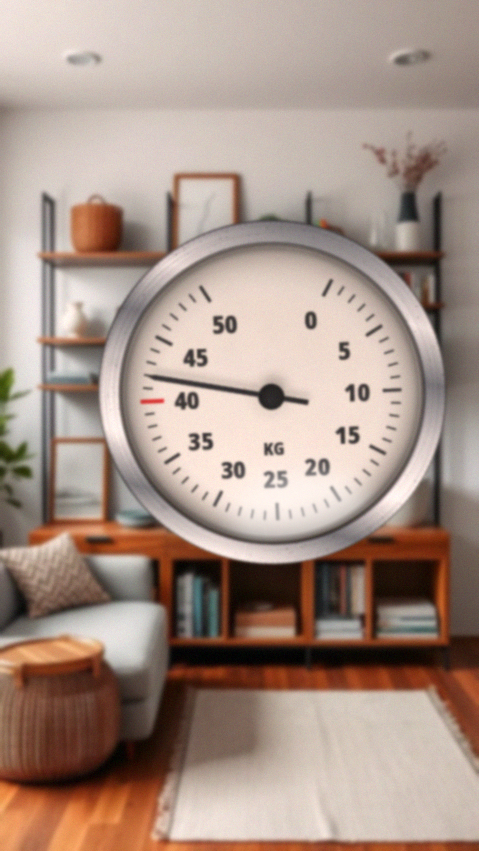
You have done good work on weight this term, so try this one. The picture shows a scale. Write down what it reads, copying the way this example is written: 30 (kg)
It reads 42 (kg)
